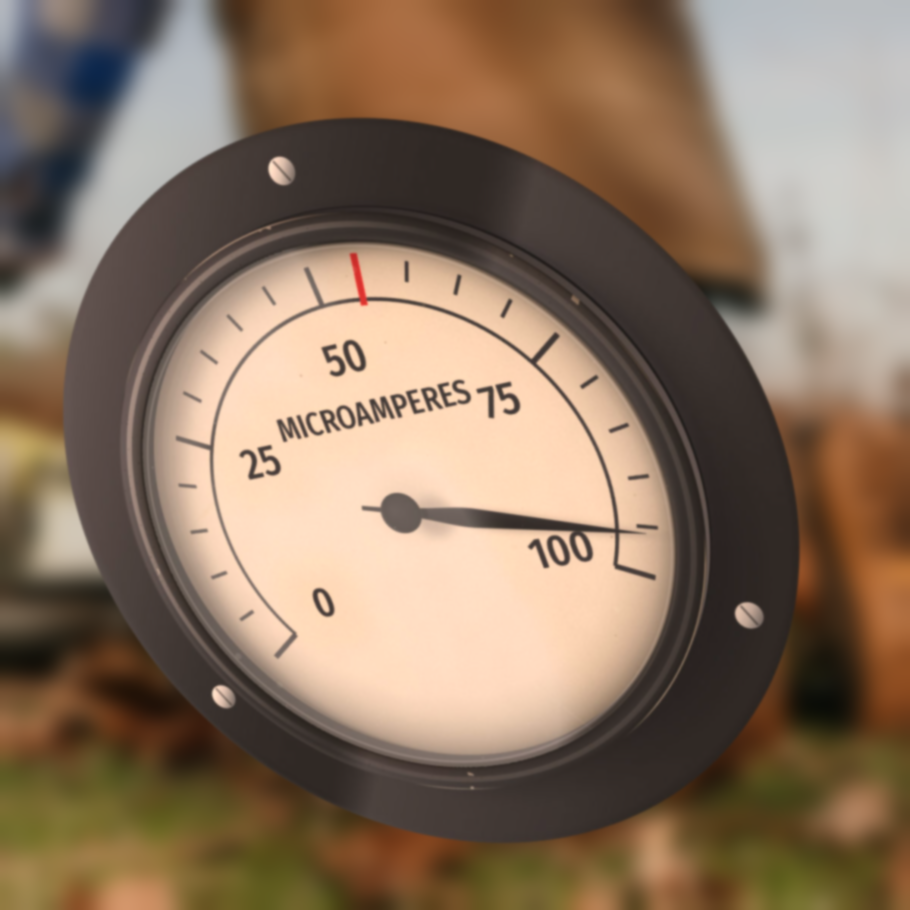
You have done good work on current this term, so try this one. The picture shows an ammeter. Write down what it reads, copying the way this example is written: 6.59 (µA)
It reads 95 (µA)
